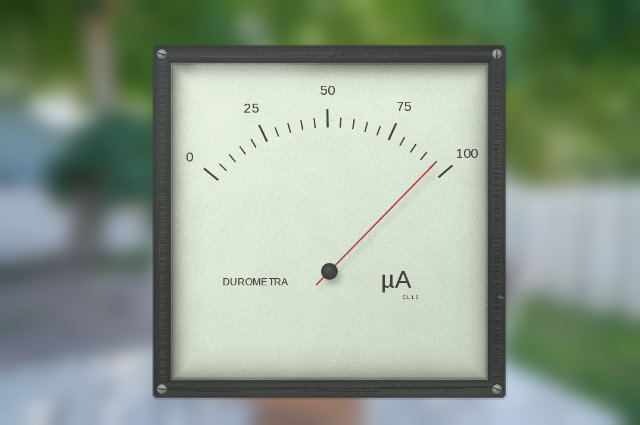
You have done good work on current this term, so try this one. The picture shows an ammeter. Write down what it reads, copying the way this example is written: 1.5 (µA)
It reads 95 (µA)
